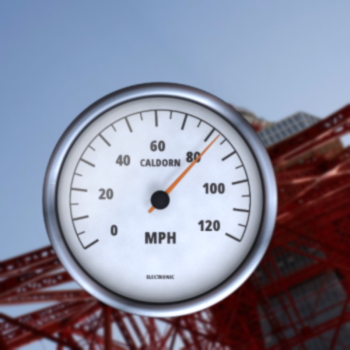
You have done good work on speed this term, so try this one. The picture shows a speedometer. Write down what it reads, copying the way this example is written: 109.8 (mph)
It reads 82.5 (mph)
